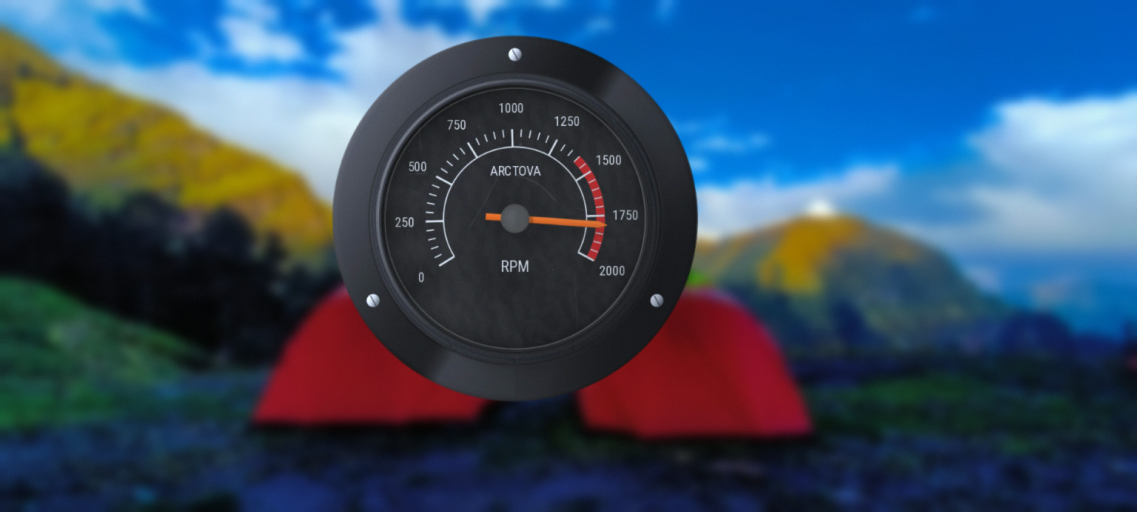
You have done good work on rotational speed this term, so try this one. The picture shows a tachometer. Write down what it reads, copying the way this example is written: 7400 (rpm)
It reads 1800 (rpm)
